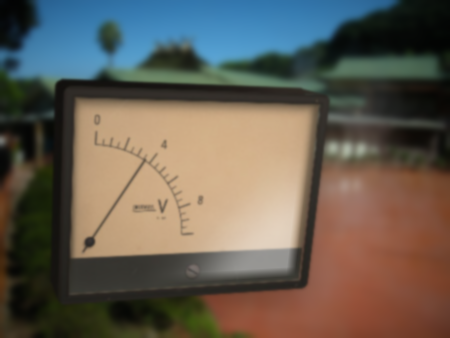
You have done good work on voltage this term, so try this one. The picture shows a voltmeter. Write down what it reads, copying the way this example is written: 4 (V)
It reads 3.5 (V)
